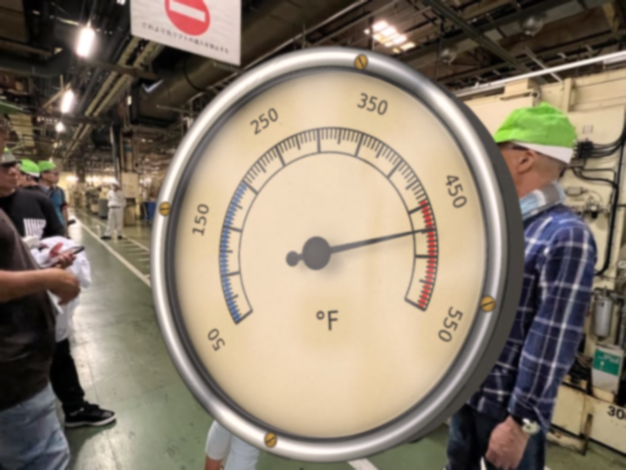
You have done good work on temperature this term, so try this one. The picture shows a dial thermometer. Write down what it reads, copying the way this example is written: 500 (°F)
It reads 475 (°F)
